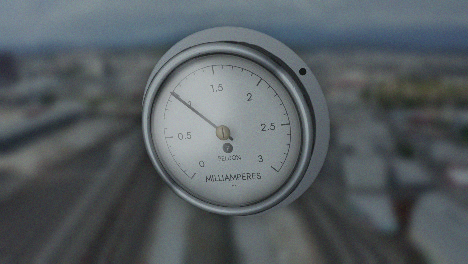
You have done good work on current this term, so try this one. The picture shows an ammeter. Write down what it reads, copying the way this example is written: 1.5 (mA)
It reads 1 (mA)
